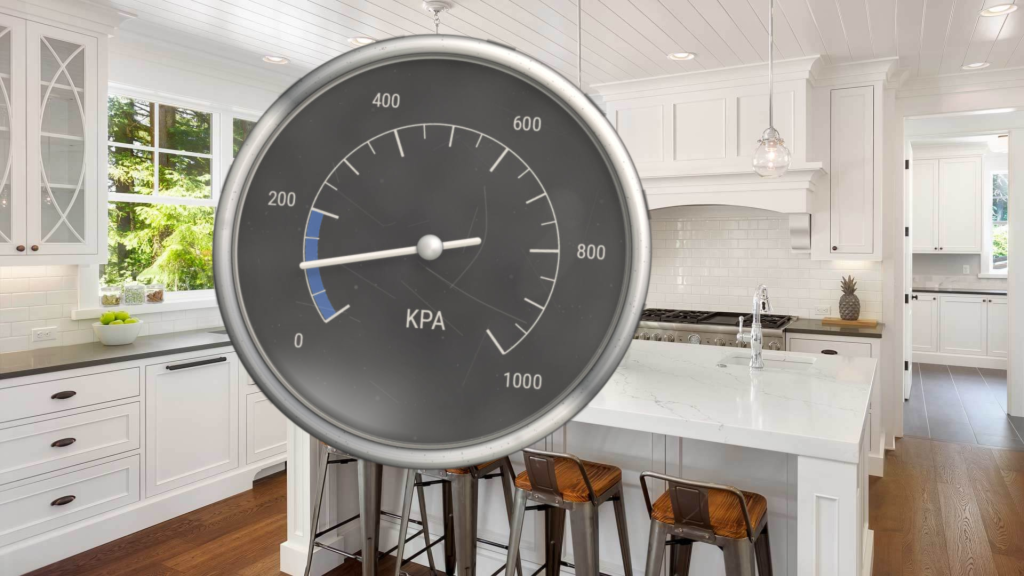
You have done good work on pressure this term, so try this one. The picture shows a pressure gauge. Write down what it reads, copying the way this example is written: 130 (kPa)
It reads 100 (kPa)
